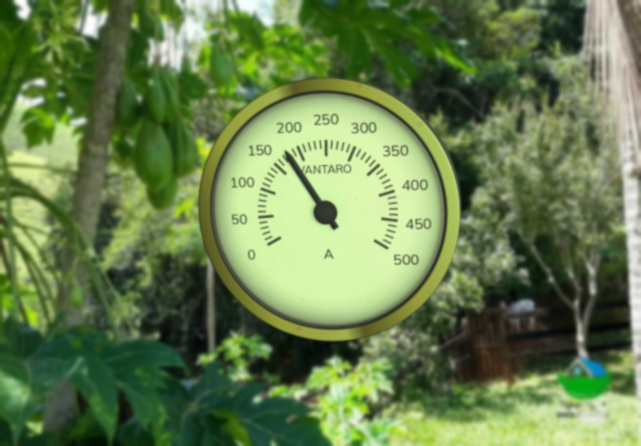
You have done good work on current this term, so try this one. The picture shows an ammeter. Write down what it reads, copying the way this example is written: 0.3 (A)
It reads 180 (A)
